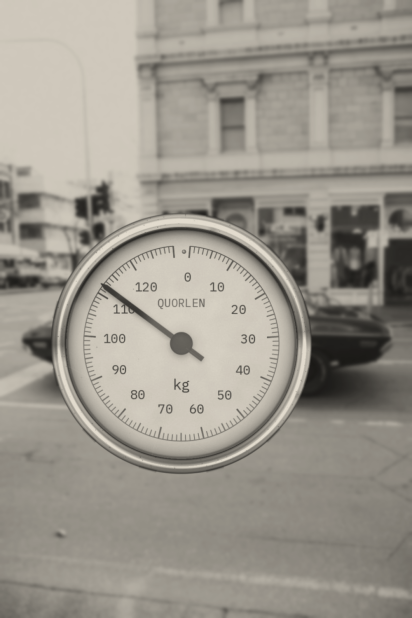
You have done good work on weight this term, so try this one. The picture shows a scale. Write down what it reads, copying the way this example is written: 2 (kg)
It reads 112 (kg)
